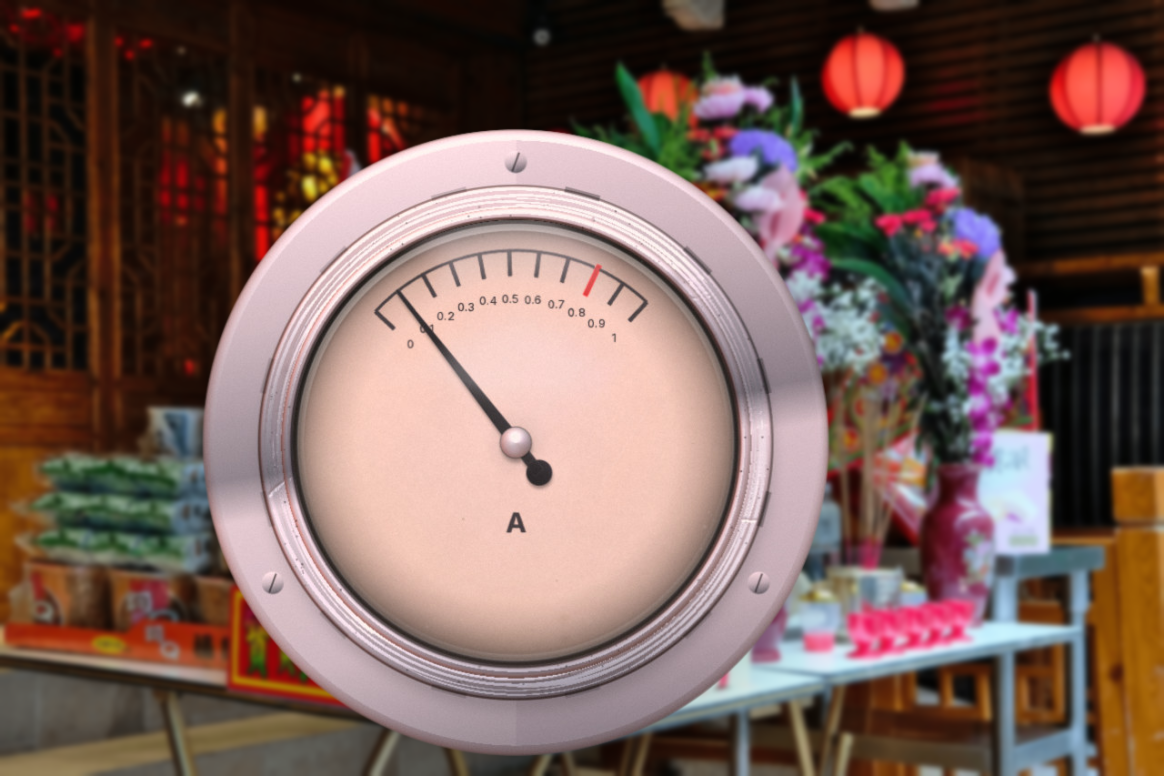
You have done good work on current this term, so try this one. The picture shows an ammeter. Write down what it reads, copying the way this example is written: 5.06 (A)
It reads 0.1 (A)
